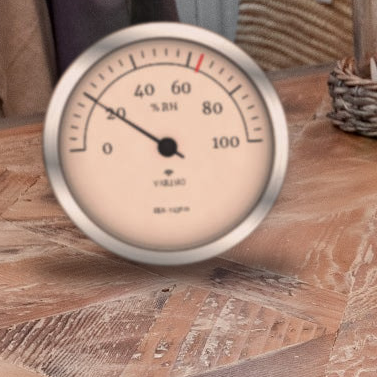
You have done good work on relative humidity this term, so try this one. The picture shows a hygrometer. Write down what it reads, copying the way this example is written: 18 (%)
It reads 20 (%)
